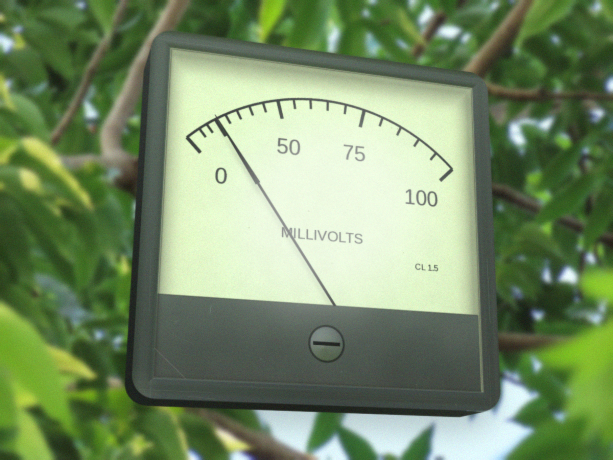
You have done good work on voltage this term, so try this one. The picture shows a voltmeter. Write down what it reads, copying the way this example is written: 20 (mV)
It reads 25 (mV)
